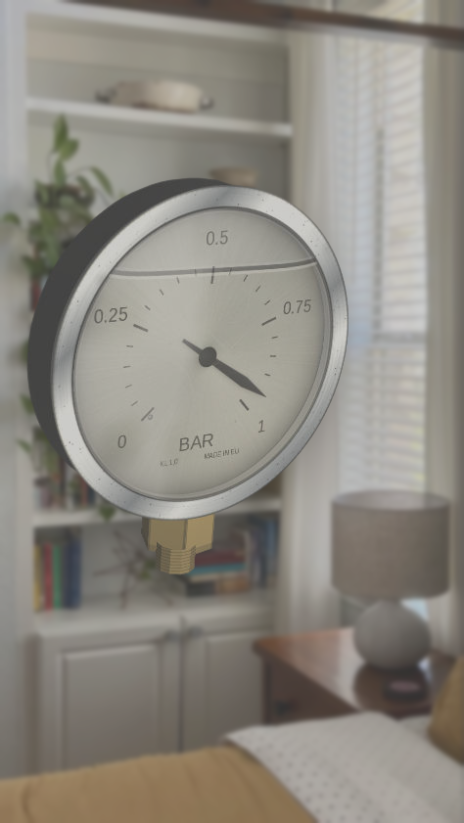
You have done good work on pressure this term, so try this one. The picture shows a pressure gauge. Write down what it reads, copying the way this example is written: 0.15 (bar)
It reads 0.95 (bar)
